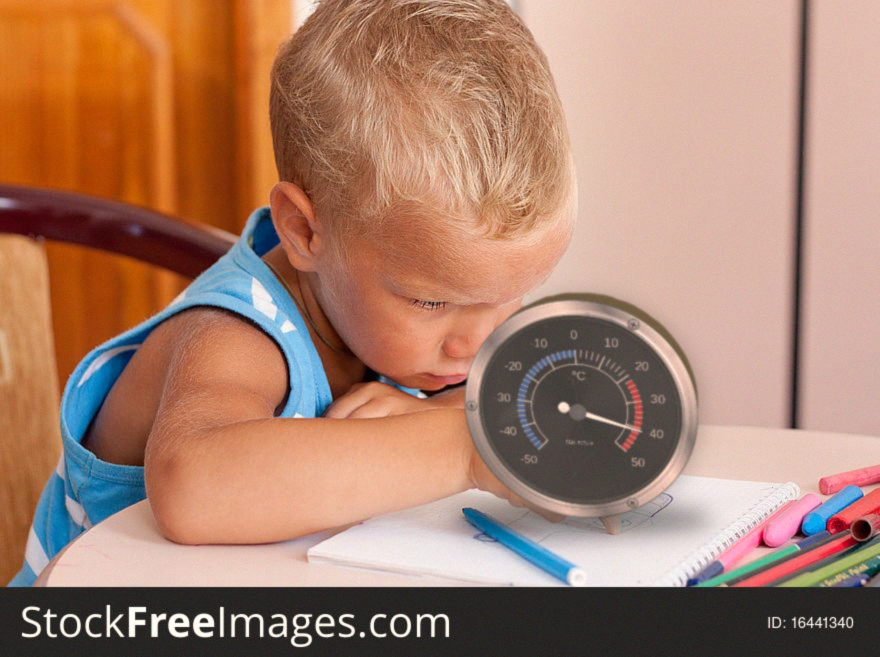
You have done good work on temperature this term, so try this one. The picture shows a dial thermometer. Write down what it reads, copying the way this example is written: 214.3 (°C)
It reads 40 (°C)
